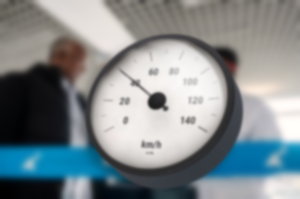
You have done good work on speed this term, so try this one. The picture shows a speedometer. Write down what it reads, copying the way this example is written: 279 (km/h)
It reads 40 (km/h)
